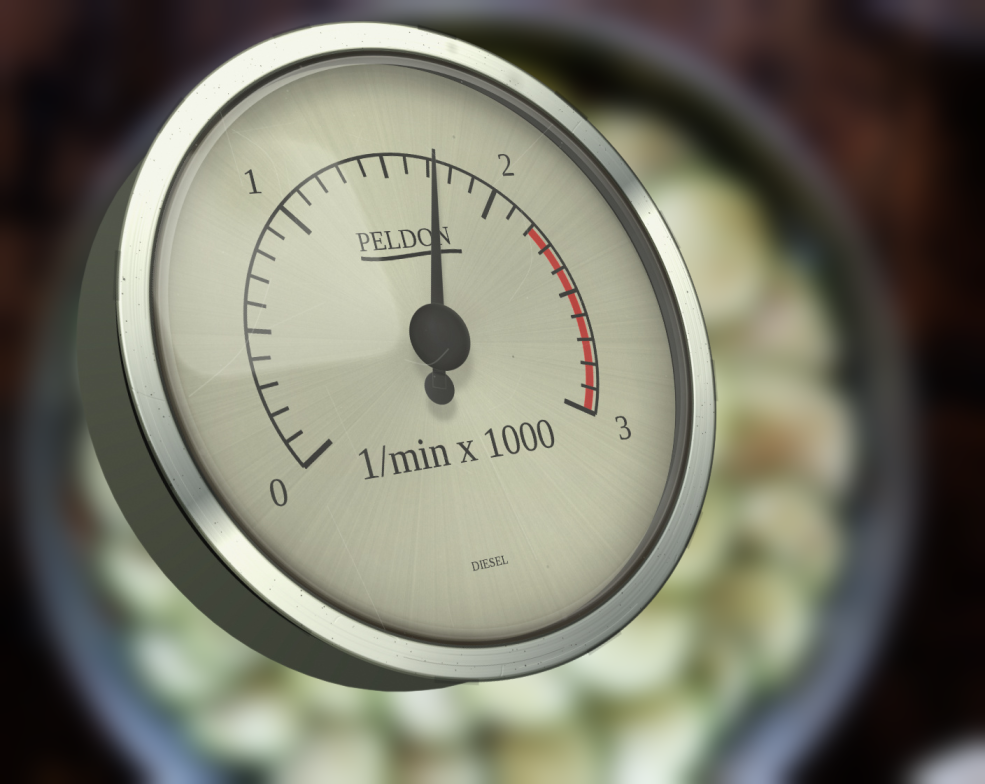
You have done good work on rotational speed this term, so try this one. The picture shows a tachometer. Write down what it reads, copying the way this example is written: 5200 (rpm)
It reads 1700 (rpm)
